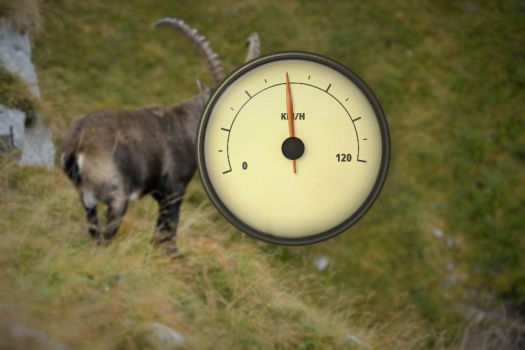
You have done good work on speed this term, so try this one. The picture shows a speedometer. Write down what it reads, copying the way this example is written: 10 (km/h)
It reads 60 (km/h)
